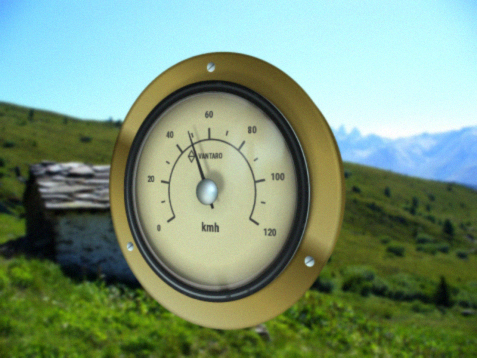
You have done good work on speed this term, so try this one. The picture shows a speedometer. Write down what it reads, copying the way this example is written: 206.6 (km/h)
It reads 50 (km/h)
